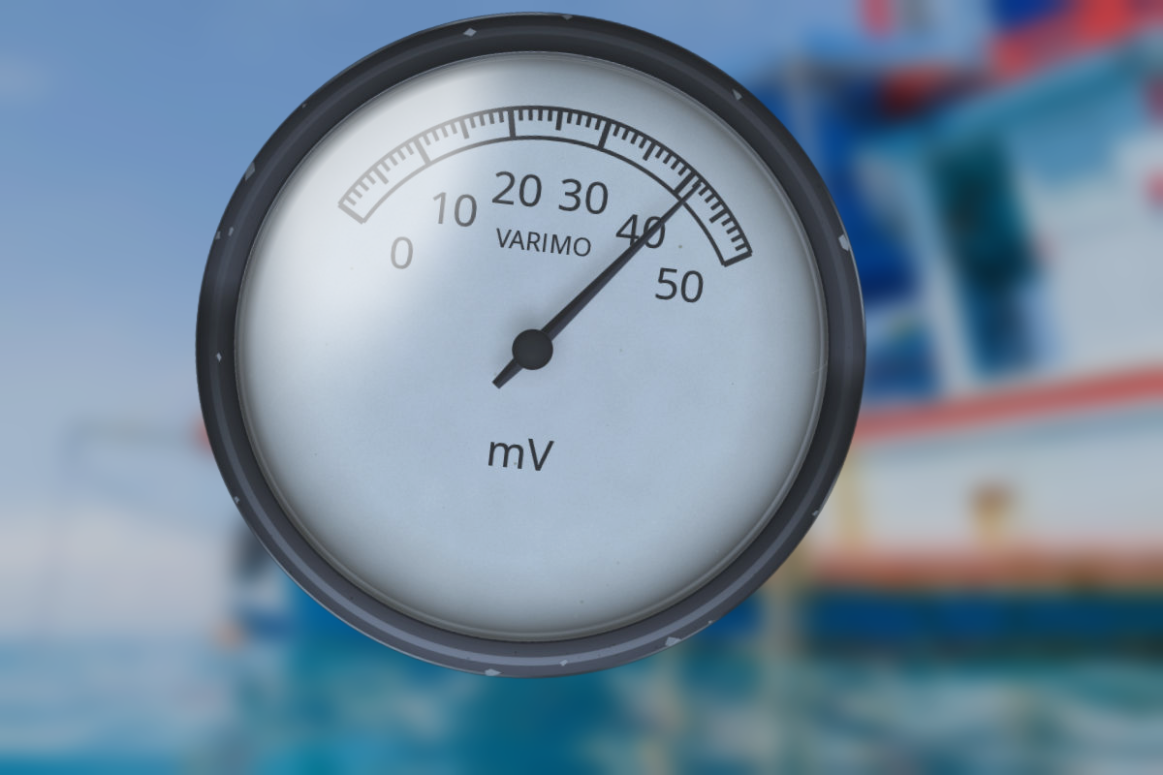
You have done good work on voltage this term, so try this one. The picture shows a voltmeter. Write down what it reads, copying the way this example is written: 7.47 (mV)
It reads 41 (mV)
